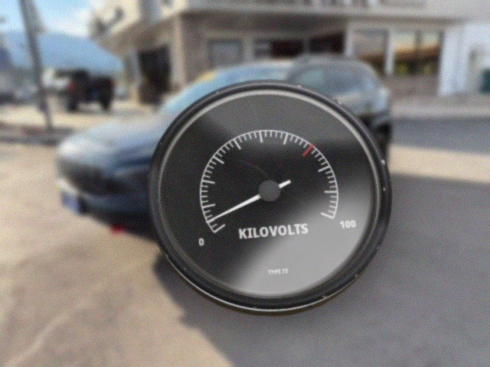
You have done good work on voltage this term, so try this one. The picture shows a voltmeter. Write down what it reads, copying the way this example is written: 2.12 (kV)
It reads 4 (kV)
